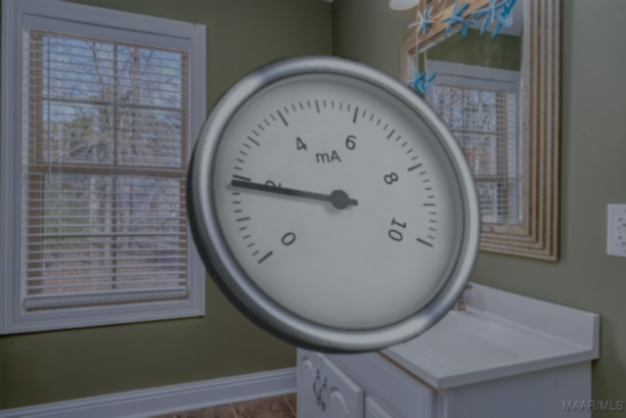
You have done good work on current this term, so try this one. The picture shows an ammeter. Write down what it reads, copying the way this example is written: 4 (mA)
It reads 1.8 (mA)
